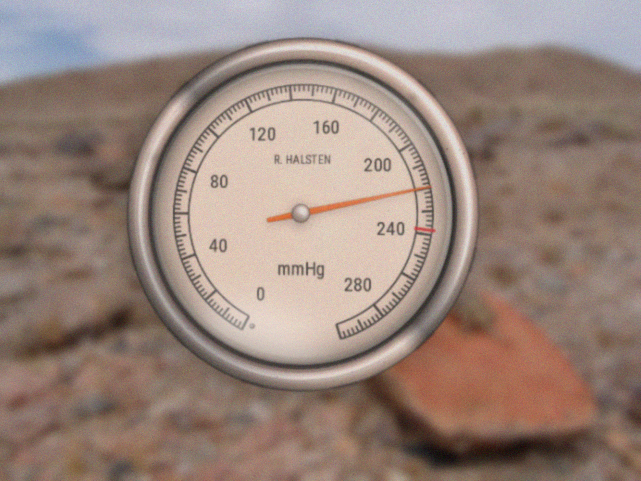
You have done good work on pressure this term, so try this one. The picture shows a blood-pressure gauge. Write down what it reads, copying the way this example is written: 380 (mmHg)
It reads 220 (mmHg)
